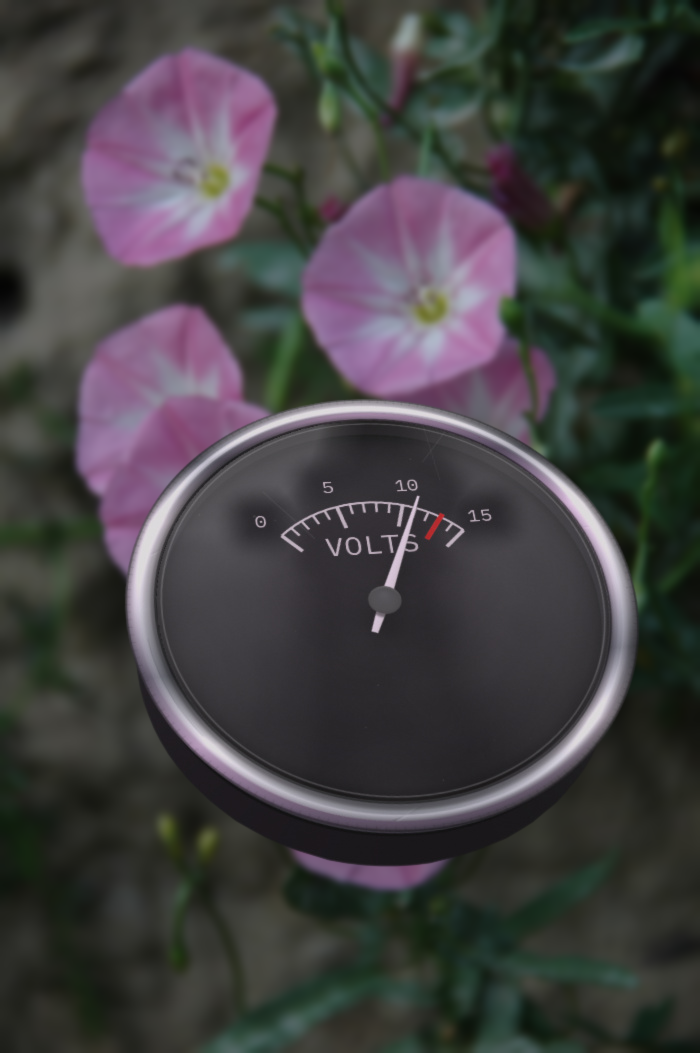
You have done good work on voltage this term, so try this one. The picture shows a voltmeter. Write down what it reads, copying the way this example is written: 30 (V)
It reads 11 (V)
